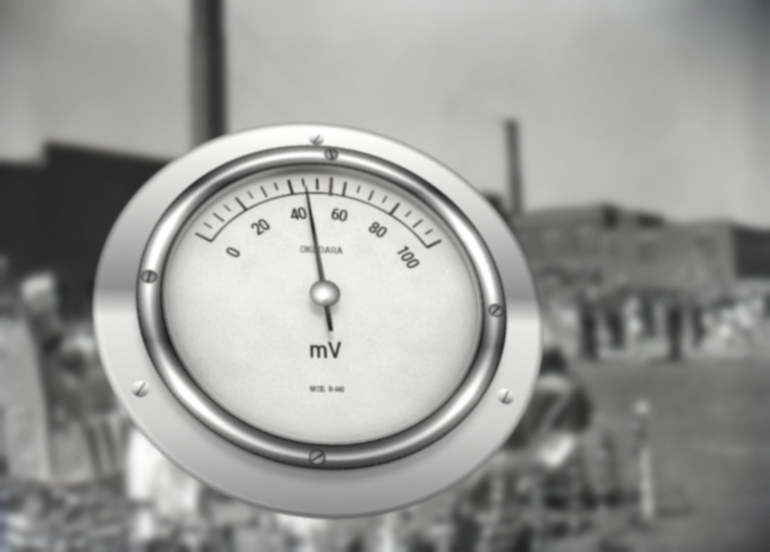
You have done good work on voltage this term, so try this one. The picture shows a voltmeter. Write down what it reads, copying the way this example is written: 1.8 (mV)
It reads 45 (mV)
